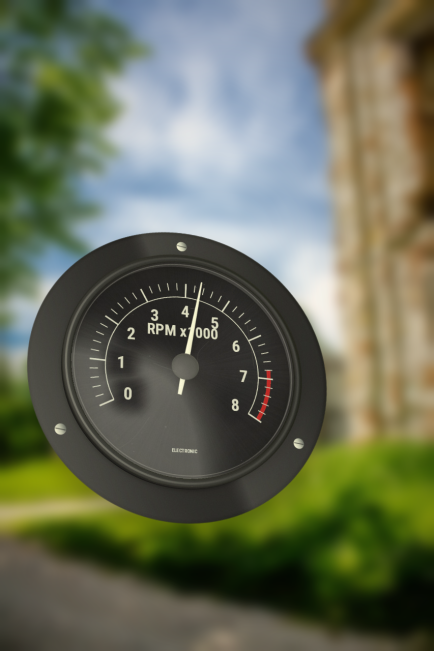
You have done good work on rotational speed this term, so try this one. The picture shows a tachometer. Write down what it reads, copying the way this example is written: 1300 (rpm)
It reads 4300 (rpm)
